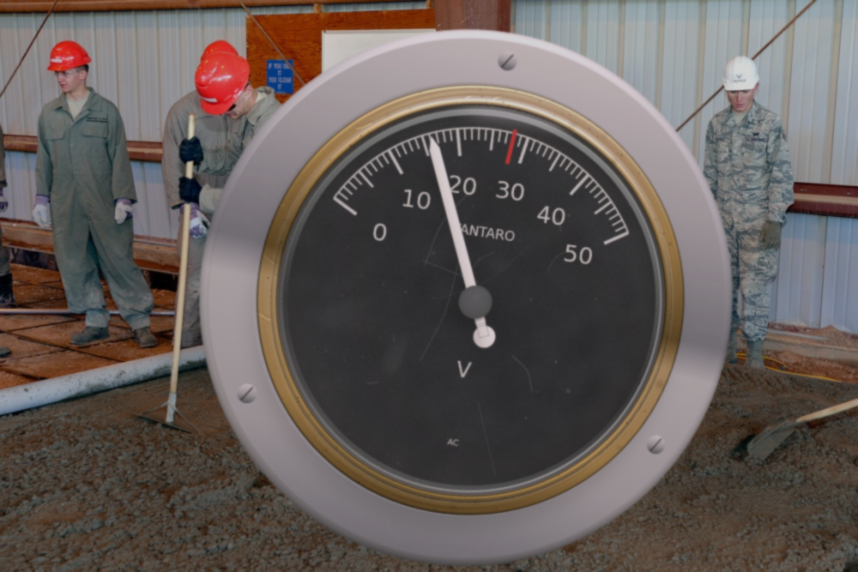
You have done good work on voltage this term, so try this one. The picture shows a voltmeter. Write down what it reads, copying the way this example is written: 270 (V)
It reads 16 (V)
